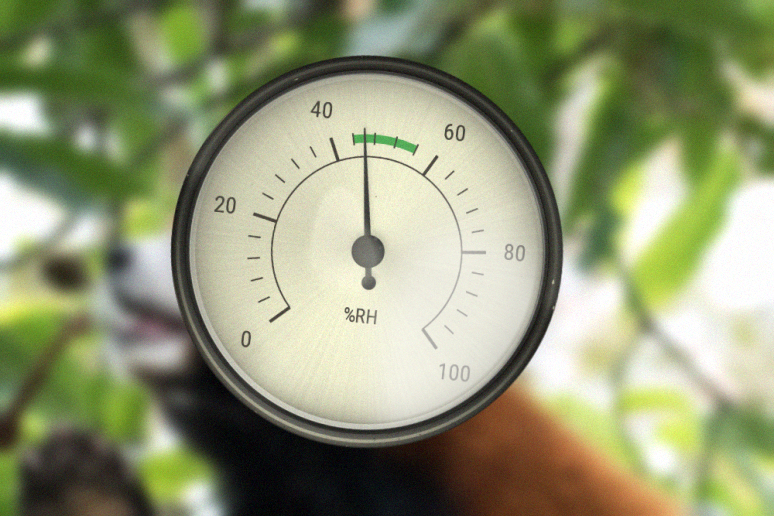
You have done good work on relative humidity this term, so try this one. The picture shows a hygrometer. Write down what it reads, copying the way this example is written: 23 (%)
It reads 46 (%)
